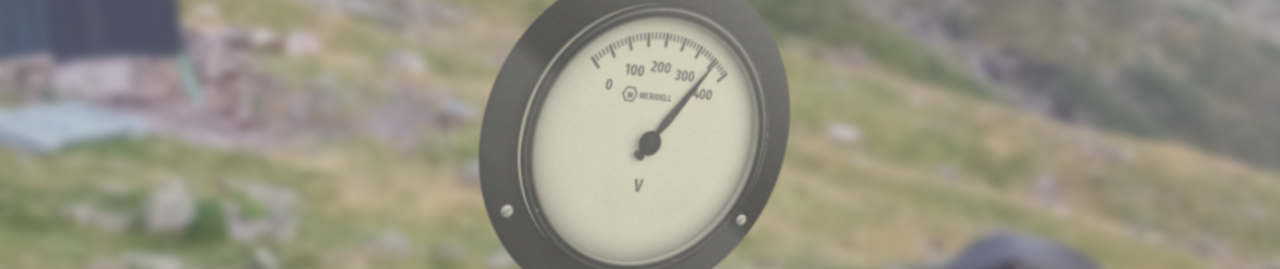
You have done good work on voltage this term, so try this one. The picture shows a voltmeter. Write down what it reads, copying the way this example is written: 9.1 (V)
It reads 350 (V)
